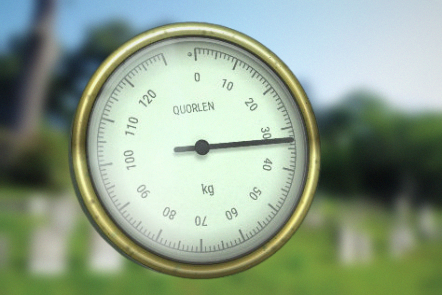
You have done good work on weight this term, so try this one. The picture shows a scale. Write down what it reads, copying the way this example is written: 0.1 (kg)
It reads 33 (kg)
